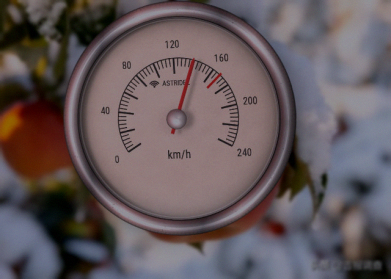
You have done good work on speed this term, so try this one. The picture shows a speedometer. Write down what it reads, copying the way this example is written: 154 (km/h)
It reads 140 (km/h)
